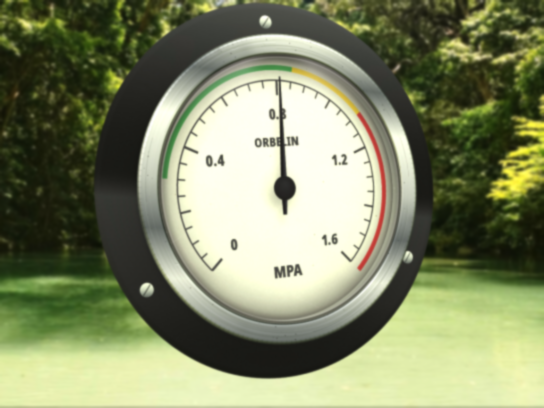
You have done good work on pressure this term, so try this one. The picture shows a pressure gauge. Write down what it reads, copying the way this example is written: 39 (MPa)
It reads 0.8 (MPa)
